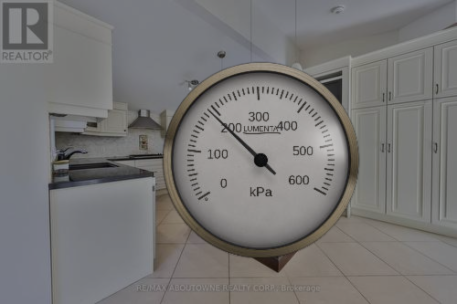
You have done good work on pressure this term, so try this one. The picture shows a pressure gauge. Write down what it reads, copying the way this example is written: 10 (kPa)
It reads 190 (kPa)
